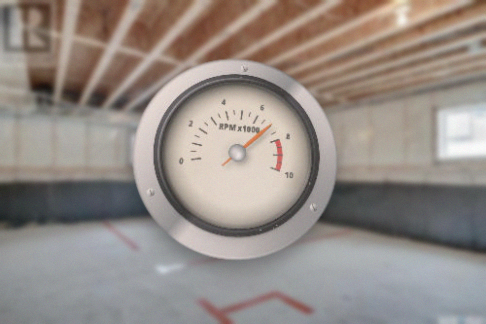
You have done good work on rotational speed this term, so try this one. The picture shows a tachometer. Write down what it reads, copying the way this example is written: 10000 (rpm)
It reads 7000 (rpm)
